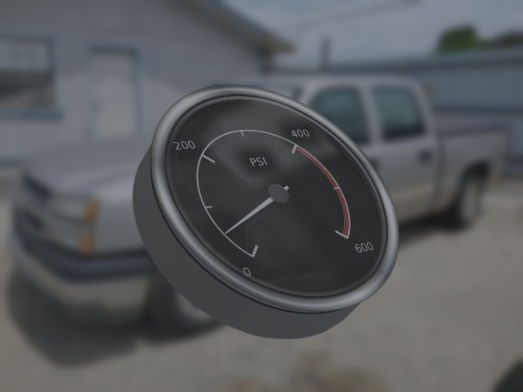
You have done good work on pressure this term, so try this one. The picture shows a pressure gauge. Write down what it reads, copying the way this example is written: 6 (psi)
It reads 50 (psi)
